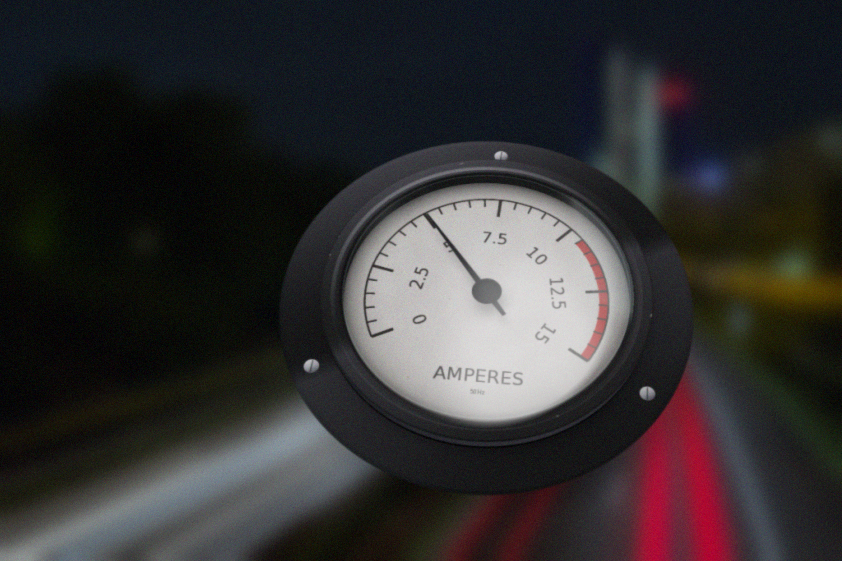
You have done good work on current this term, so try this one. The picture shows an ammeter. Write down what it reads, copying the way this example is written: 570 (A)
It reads 5 (A)
